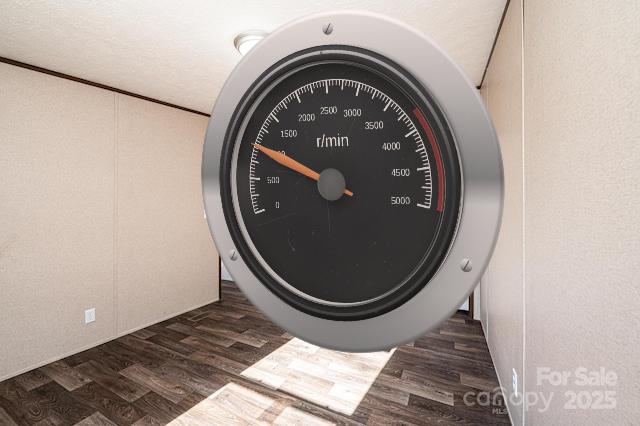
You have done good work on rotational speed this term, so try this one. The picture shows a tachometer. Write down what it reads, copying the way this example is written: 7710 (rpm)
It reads 1000 (rpm)
